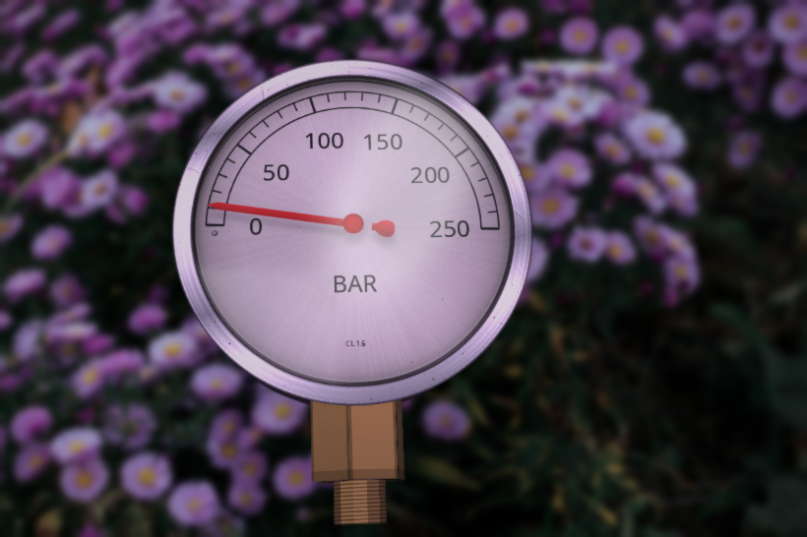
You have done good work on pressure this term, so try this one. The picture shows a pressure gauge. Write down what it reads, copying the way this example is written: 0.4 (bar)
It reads 10 (bar)
